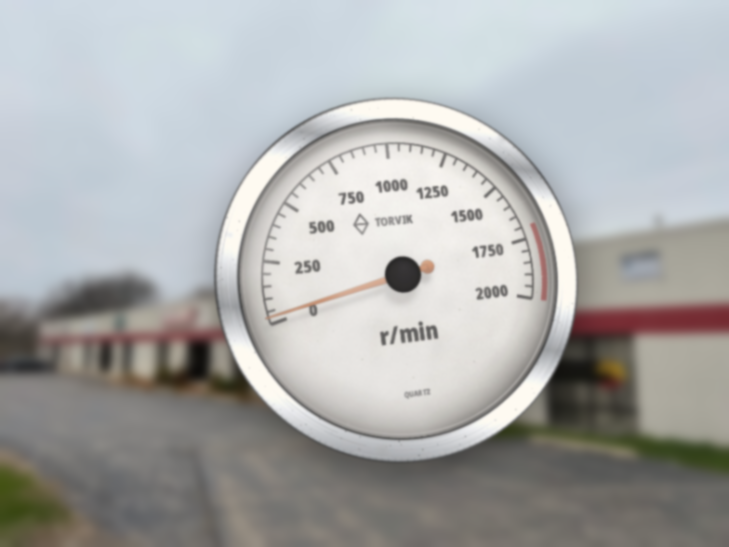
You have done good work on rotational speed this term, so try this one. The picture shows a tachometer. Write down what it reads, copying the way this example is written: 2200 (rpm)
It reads 25 (rpm)
